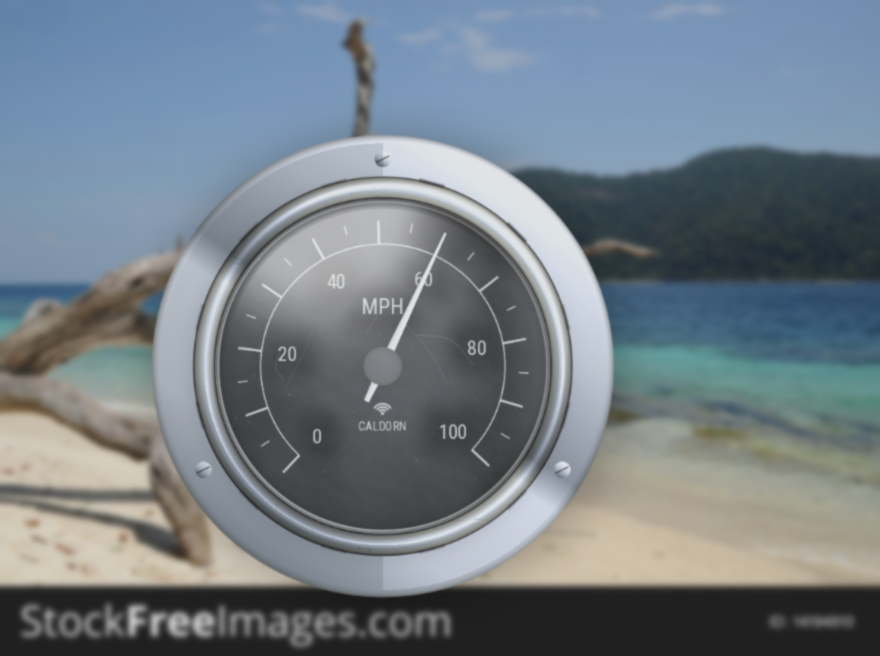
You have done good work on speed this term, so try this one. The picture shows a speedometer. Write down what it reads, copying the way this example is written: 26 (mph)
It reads 60 (mph)
